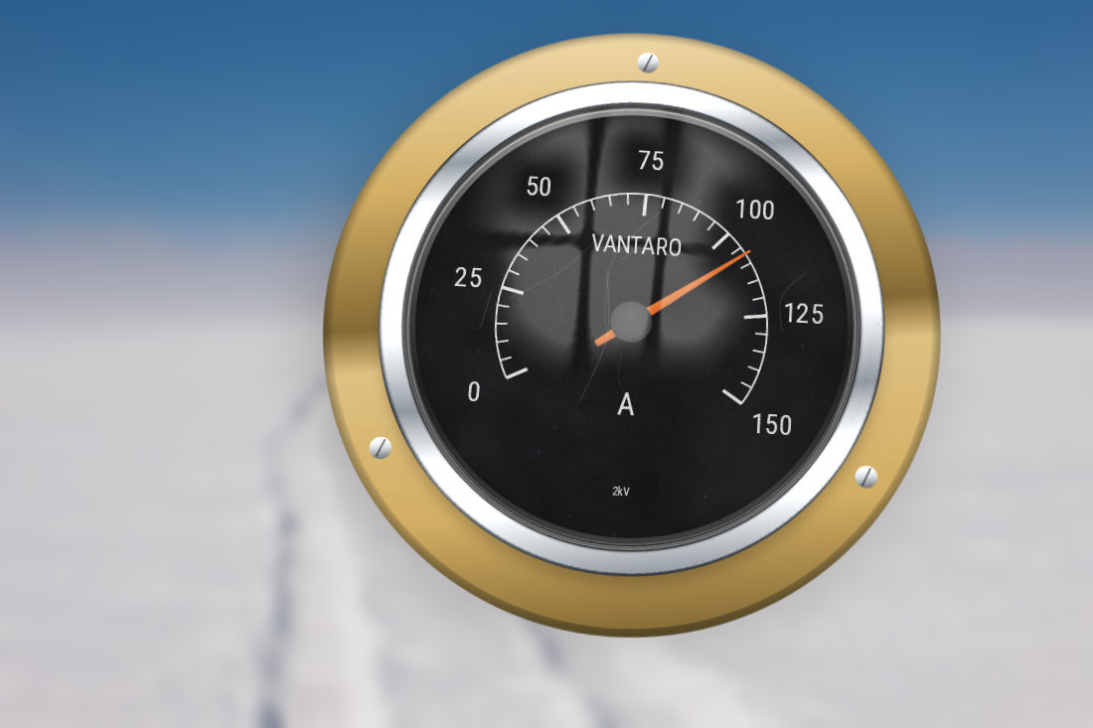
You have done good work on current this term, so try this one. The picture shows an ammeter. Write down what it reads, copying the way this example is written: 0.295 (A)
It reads 107.5 (A)
